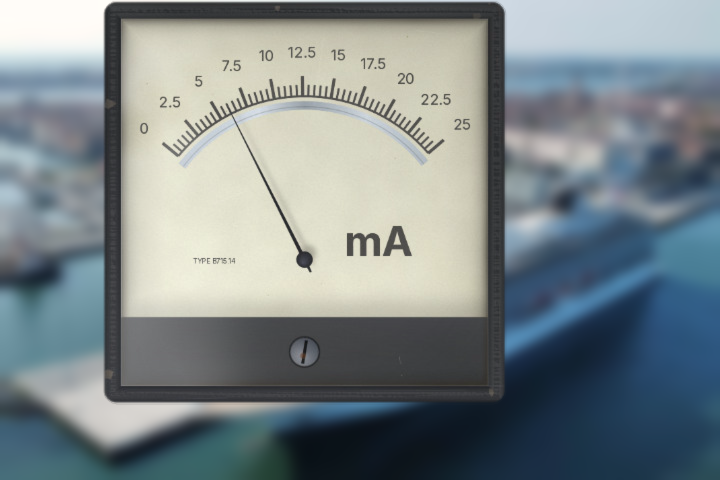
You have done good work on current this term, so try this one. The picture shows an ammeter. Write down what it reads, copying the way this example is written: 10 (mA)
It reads 6 (mA)
